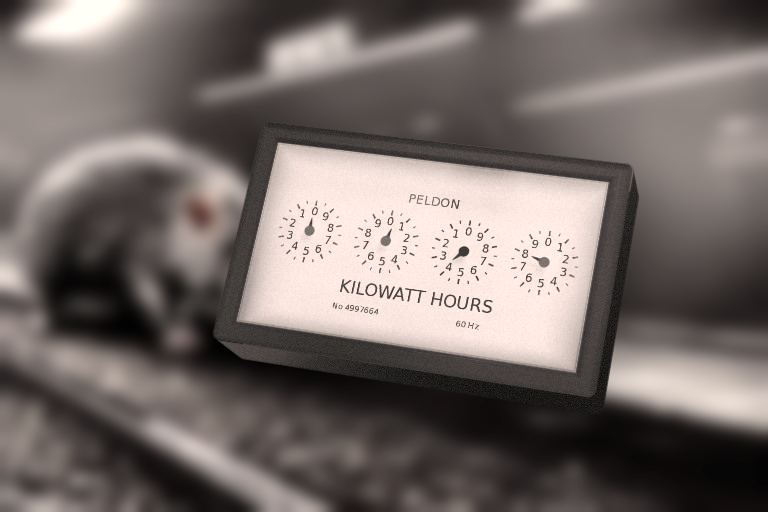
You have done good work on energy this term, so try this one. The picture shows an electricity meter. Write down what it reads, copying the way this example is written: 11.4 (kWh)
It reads 38 (kWh)
